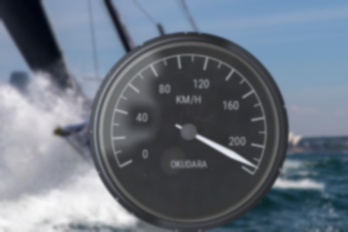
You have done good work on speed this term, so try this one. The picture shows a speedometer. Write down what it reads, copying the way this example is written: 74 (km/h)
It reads 215 (km/h)
